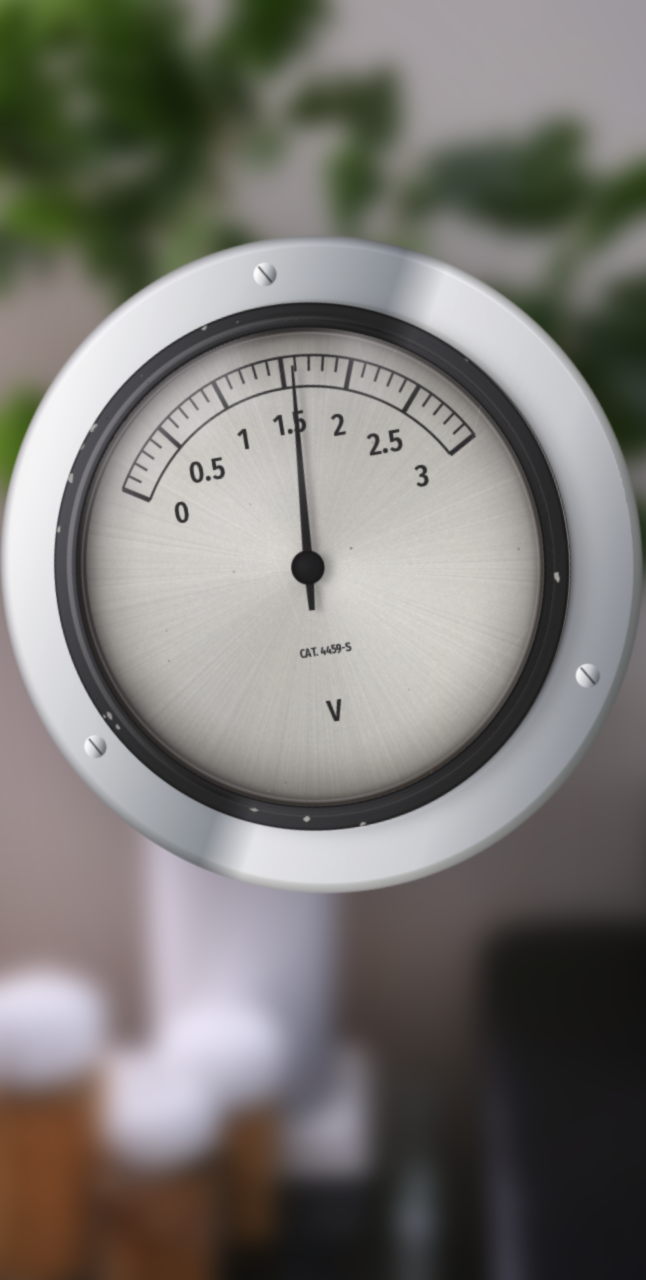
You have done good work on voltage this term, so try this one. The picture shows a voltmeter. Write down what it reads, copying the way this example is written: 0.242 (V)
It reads 1.6 (V)
